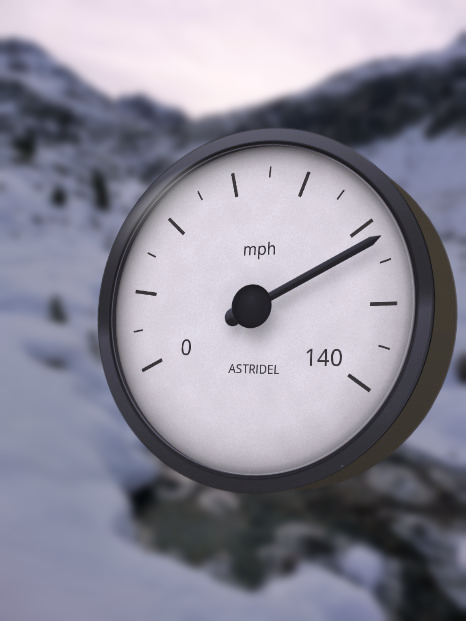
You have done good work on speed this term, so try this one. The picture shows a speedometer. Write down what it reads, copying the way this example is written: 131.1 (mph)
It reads 105 (mph)
